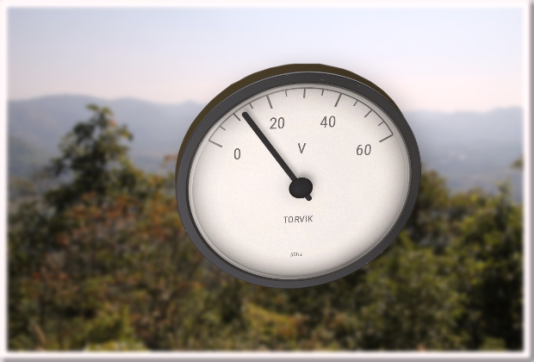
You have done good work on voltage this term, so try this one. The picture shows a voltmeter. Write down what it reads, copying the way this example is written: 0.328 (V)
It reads 12.5 (V)
